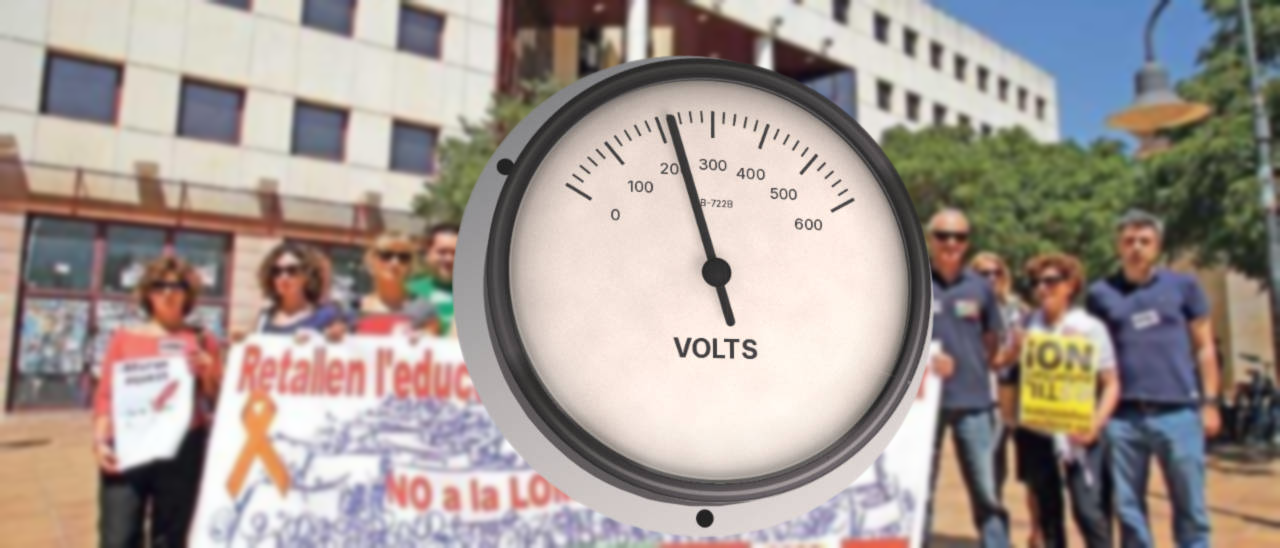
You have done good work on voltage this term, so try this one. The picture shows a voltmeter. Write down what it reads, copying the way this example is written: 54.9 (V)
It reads 220 (V)
